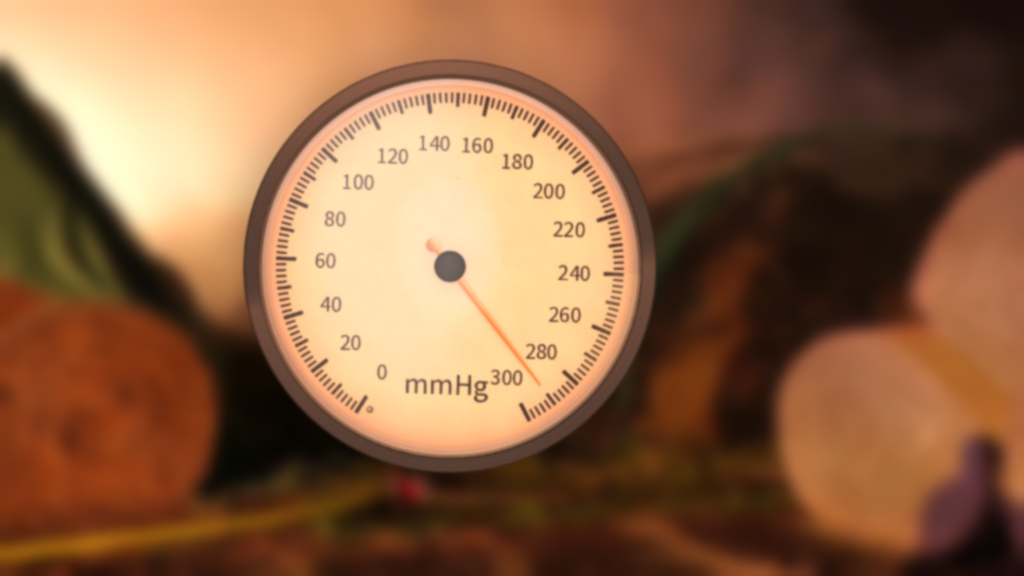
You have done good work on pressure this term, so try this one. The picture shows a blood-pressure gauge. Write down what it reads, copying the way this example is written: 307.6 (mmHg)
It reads 290 (mmHg)
